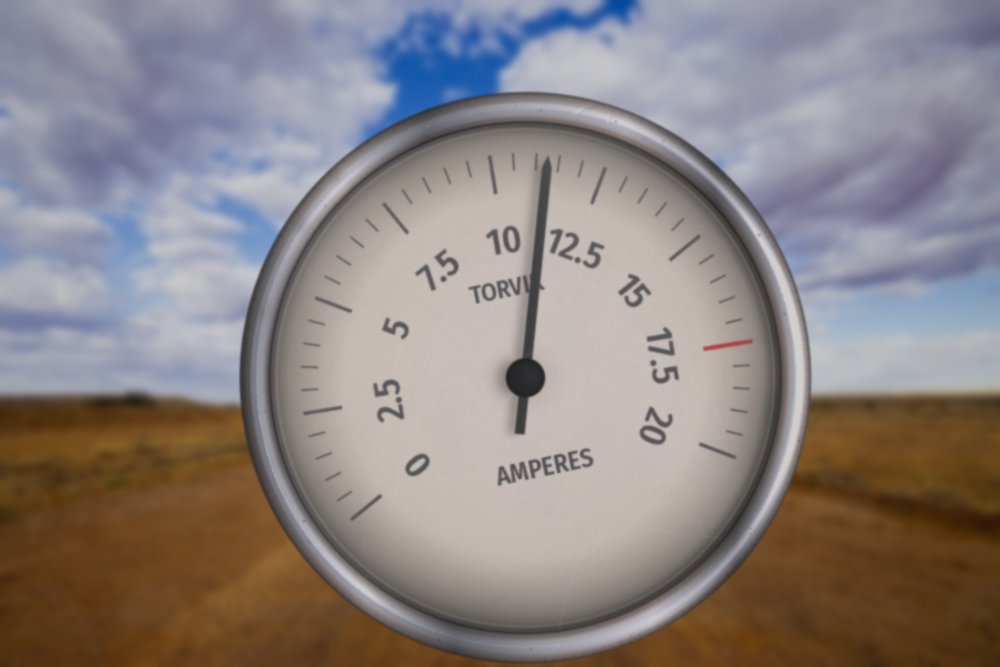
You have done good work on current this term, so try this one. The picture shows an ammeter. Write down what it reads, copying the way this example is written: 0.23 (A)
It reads 11.25 (A)
